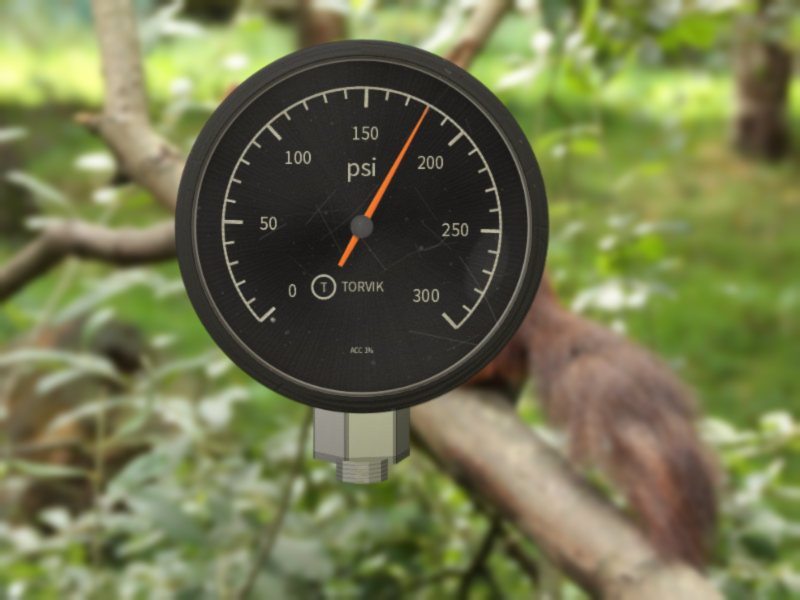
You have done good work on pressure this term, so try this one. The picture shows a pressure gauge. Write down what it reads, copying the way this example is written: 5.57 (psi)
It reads 180 (psi)
